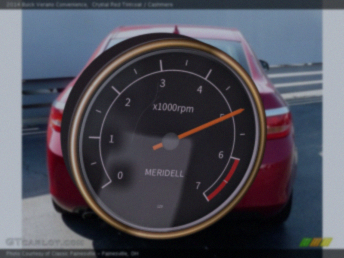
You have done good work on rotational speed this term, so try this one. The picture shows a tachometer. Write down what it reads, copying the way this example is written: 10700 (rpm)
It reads 5000 (rpm)
